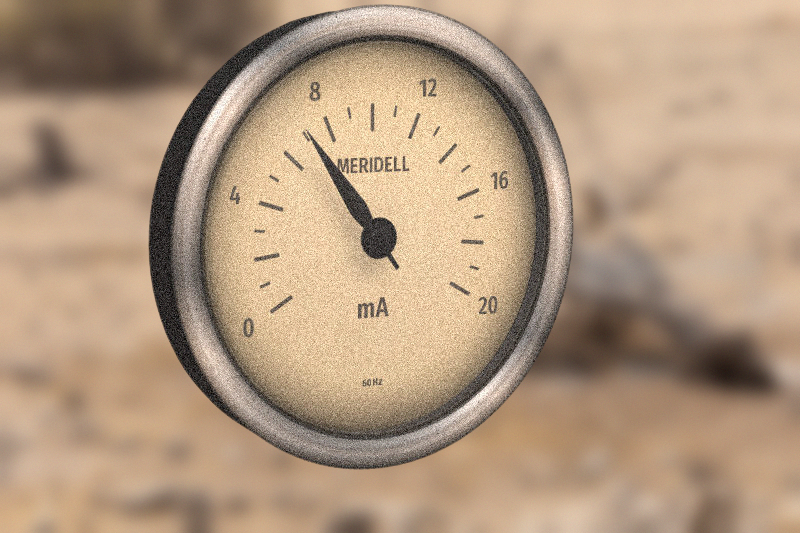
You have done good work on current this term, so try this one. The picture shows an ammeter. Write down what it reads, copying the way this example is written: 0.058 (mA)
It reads 7 (mA)
